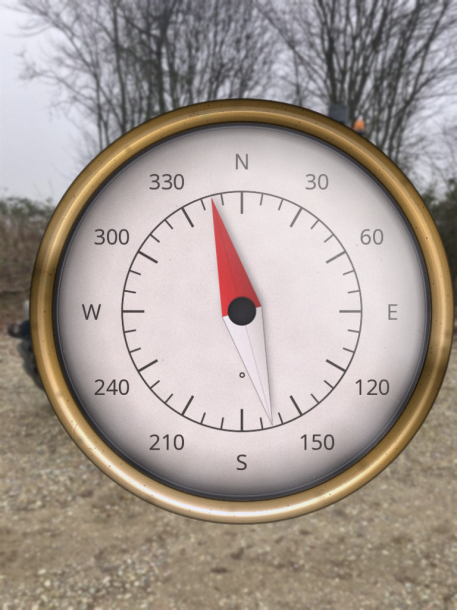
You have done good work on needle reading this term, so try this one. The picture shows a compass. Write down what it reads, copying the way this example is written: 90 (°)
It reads 345 (°)
